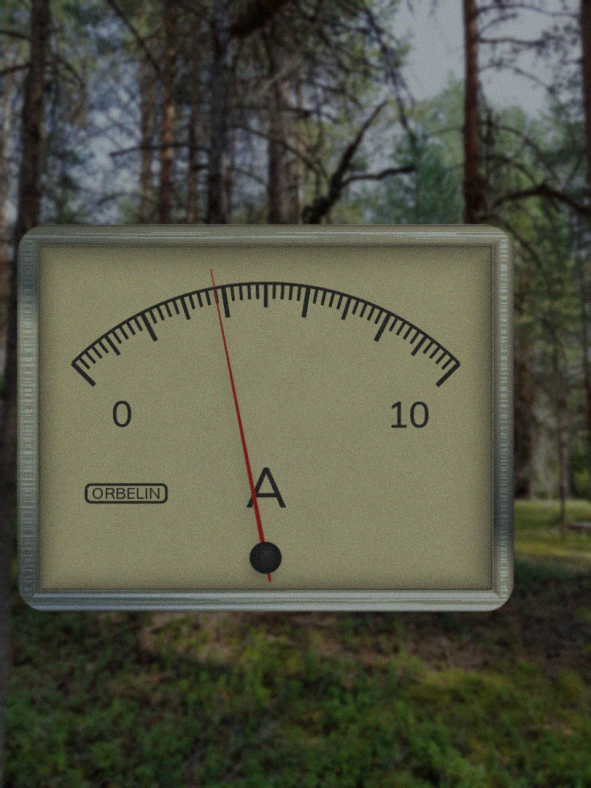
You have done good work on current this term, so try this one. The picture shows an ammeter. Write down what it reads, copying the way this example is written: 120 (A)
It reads 3.8 (A)
